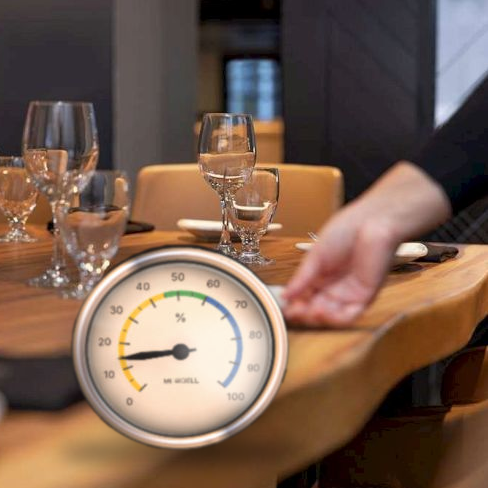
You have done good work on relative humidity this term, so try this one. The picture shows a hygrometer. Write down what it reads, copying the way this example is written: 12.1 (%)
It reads 15 (%)
